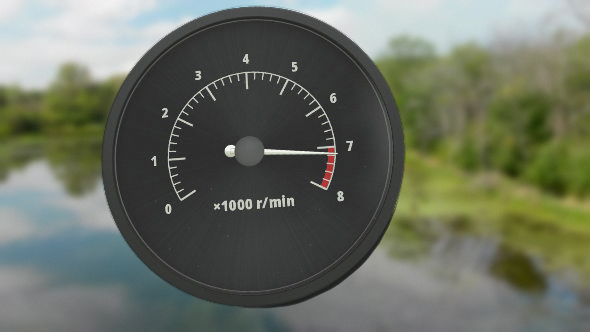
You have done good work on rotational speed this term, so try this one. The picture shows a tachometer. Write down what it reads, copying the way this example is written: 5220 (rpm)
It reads 7200 (rpm)
